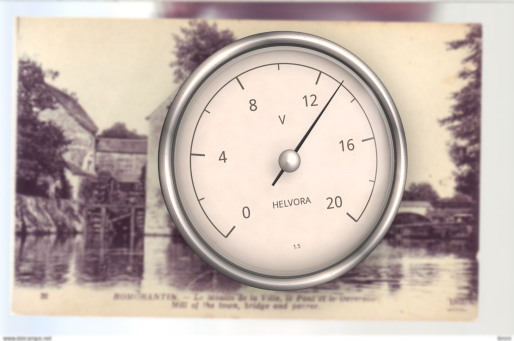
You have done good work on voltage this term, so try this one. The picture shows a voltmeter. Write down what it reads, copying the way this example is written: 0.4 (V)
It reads 13 (V)
